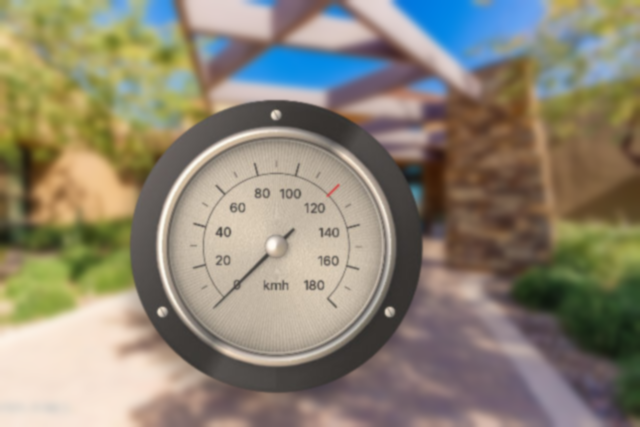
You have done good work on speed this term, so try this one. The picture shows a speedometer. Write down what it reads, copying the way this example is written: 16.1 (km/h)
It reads 0 (km/h)
